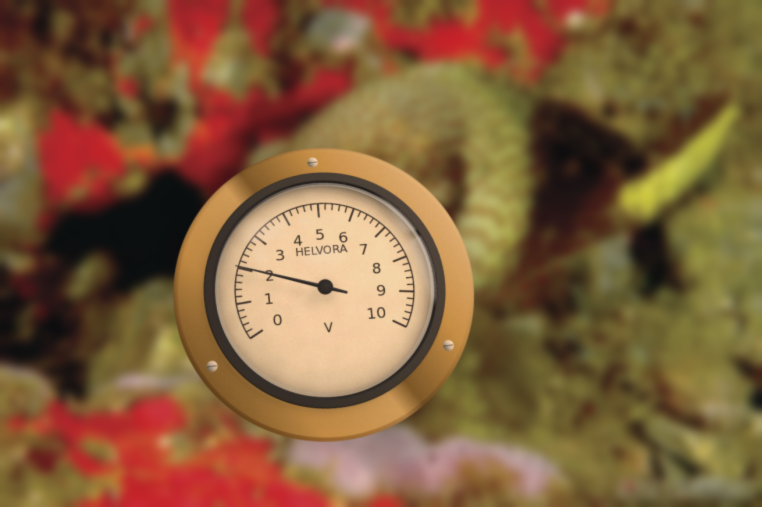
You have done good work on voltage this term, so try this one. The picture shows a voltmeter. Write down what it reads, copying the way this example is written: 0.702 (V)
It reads 2 (V)
